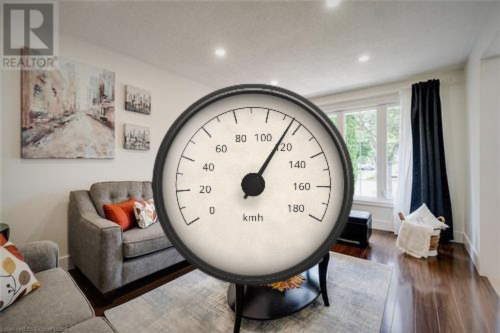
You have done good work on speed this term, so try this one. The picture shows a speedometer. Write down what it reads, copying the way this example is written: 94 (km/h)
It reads 115 (km/h)
